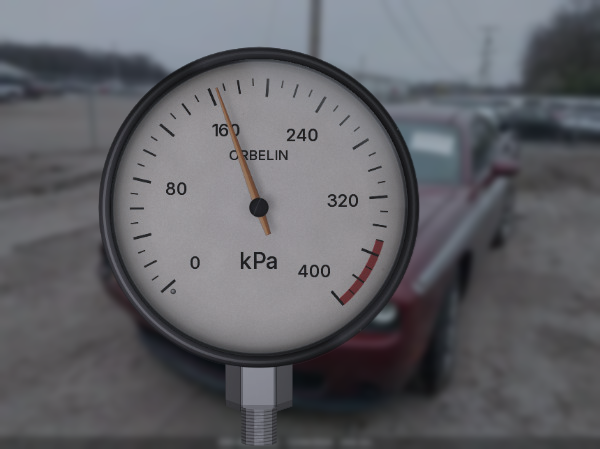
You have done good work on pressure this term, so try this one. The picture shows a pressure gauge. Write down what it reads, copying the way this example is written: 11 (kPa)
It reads 165 (kPa)
